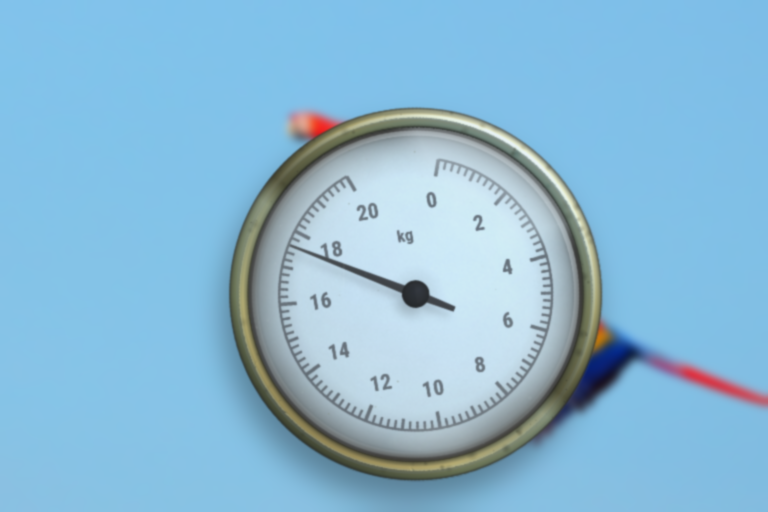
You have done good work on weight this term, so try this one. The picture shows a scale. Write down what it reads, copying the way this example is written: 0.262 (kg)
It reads 17.6 (kg)
